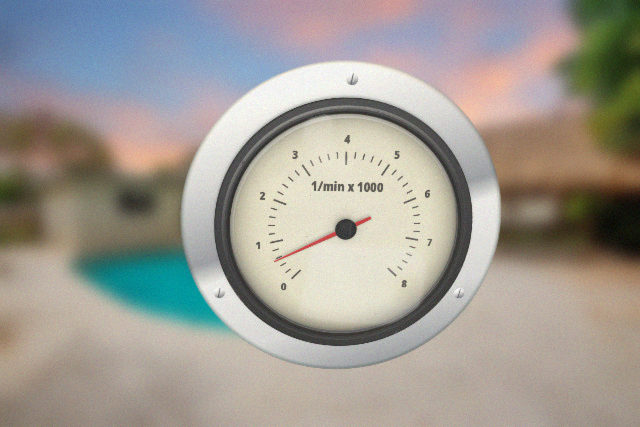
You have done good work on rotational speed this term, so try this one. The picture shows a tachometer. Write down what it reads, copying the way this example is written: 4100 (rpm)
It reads 600 (rpm)
